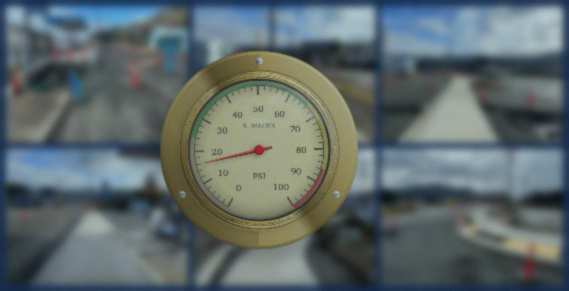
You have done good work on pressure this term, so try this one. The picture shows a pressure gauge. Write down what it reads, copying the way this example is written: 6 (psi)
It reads 16 (psi)
